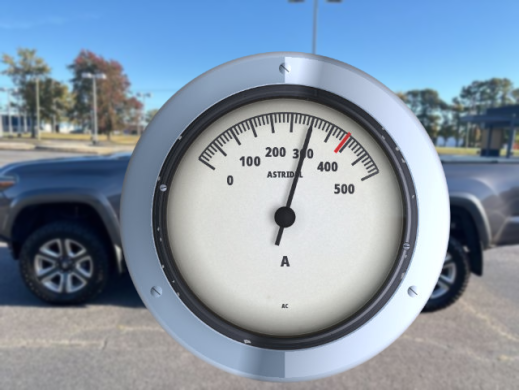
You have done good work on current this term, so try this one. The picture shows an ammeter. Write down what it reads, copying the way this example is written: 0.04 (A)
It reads 300 (A)
